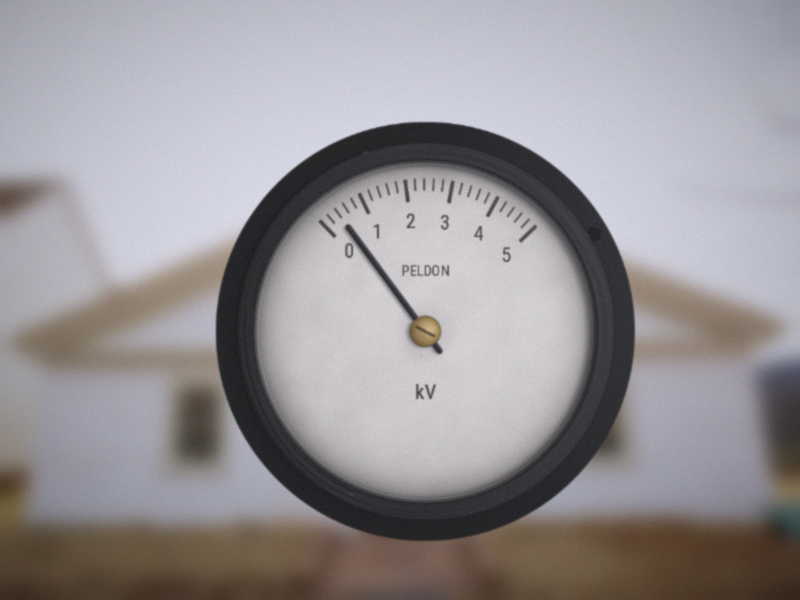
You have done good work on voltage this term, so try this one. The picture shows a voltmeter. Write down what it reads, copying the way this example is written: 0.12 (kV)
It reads 0.4 (kV)
